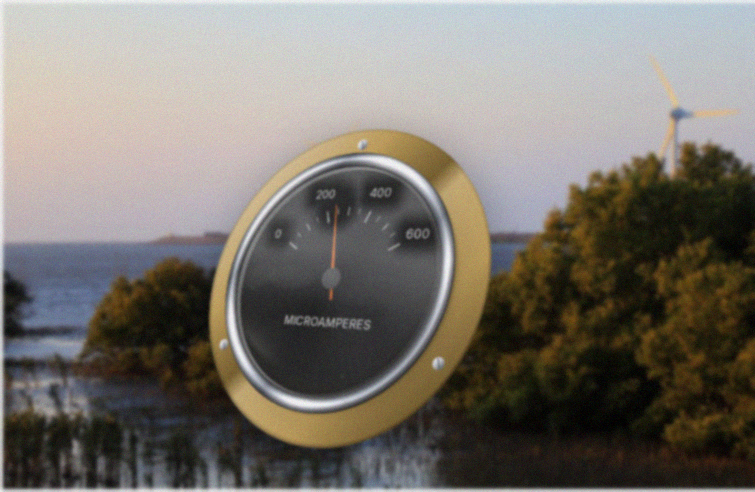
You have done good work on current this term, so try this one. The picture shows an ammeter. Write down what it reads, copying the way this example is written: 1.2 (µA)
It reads 250 (µA)
